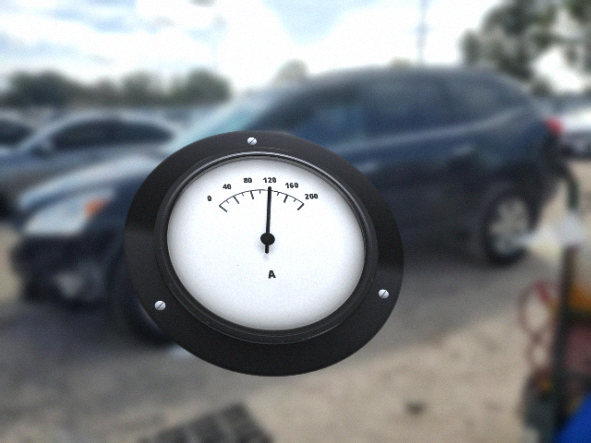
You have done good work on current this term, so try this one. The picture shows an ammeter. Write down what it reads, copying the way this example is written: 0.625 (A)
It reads 120 (A)
